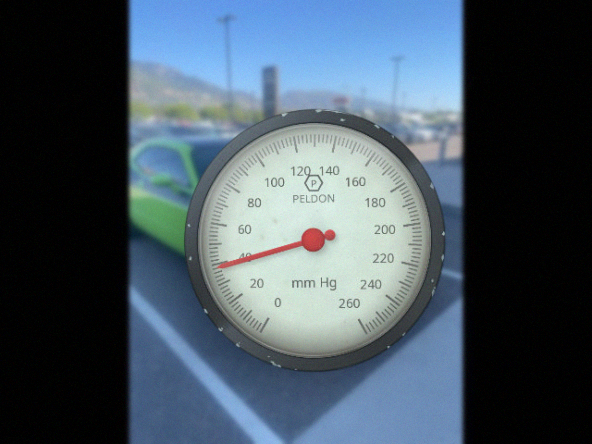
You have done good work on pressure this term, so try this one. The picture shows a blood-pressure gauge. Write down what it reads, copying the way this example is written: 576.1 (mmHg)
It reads 38 (mmHg)
